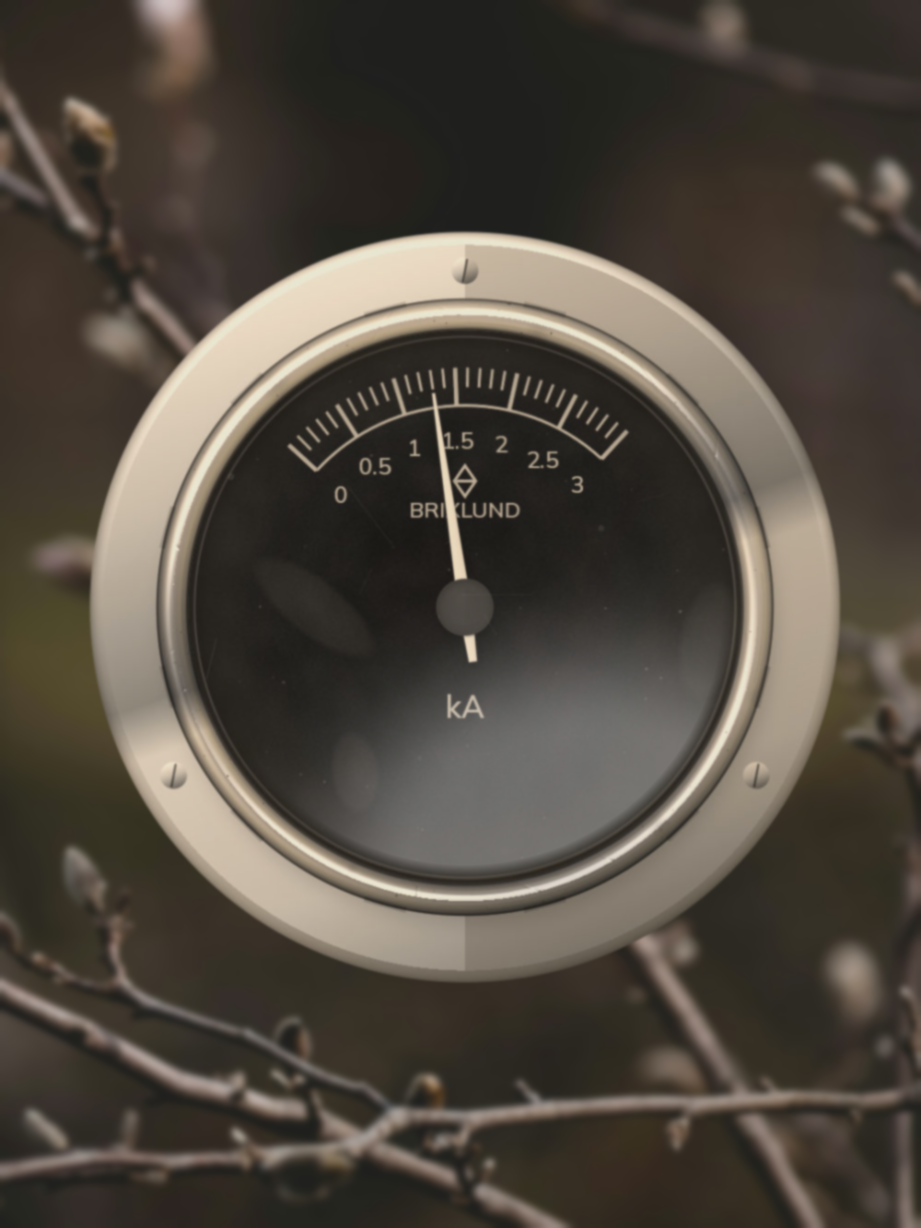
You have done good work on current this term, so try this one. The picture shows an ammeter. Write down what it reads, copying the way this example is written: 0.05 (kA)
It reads 1.3 (kA)
